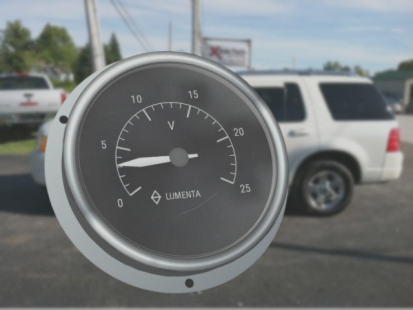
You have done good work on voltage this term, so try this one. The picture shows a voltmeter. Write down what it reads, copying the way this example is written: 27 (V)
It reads 3 (V)
